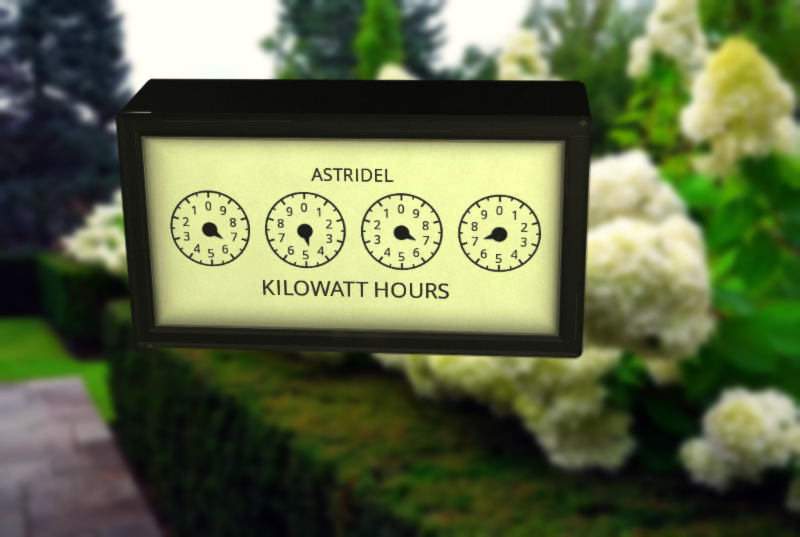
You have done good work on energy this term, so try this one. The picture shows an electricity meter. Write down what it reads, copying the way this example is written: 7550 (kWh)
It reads 6467 (kWh)
